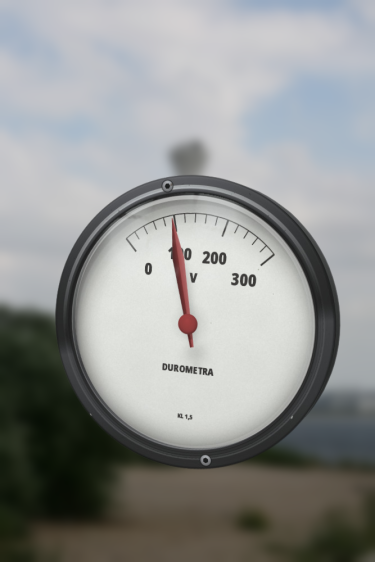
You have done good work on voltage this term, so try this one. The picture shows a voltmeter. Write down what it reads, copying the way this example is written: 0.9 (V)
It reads 100 (V)
